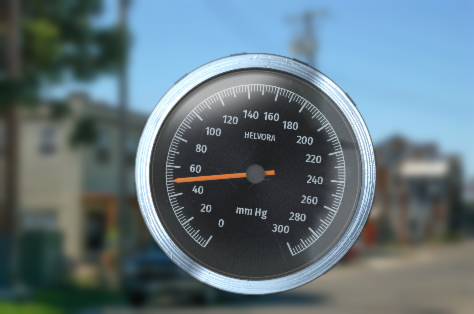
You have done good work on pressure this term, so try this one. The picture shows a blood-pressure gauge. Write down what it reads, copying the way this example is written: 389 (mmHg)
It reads 50 (mmHg)
